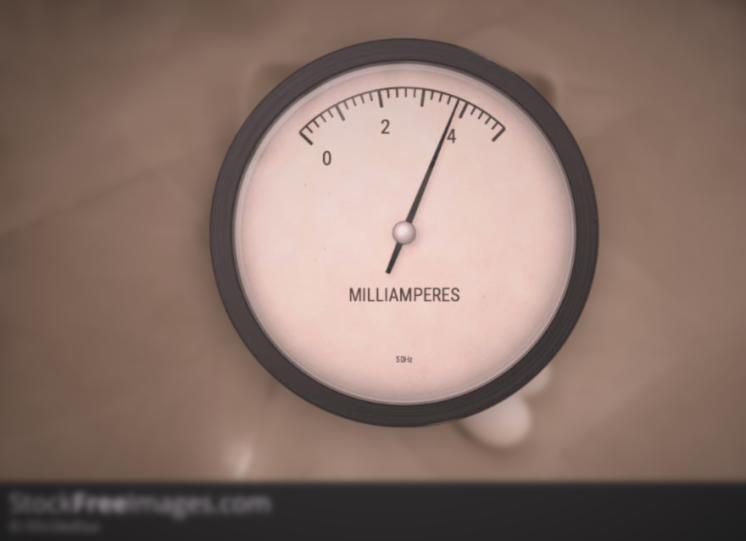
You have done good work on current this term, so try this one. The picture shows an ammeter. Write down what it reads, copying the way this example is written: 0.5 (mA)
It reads 3.8 (mA)
